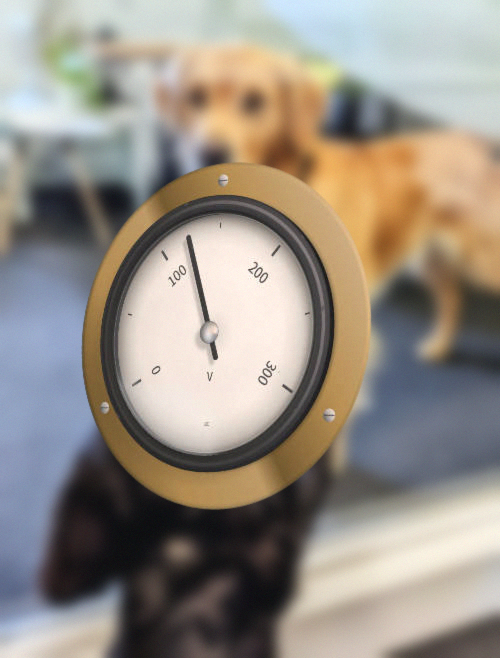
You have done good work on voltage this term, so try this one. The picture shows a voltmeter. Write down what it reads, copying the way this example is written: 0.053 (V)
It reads 125 (V)
